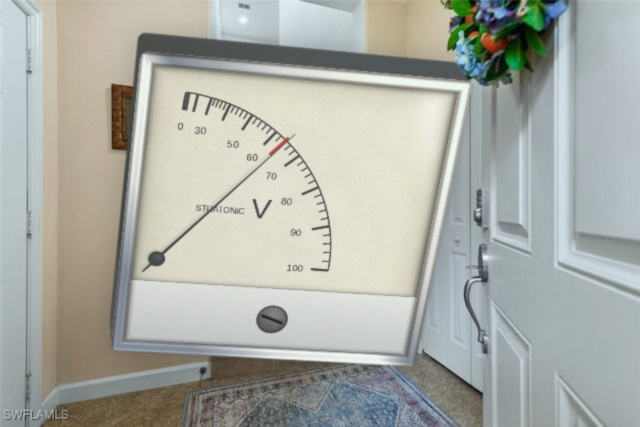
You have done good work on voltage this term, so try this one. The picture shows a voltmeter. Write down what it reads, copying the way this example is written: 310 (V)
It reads 64 (V)
